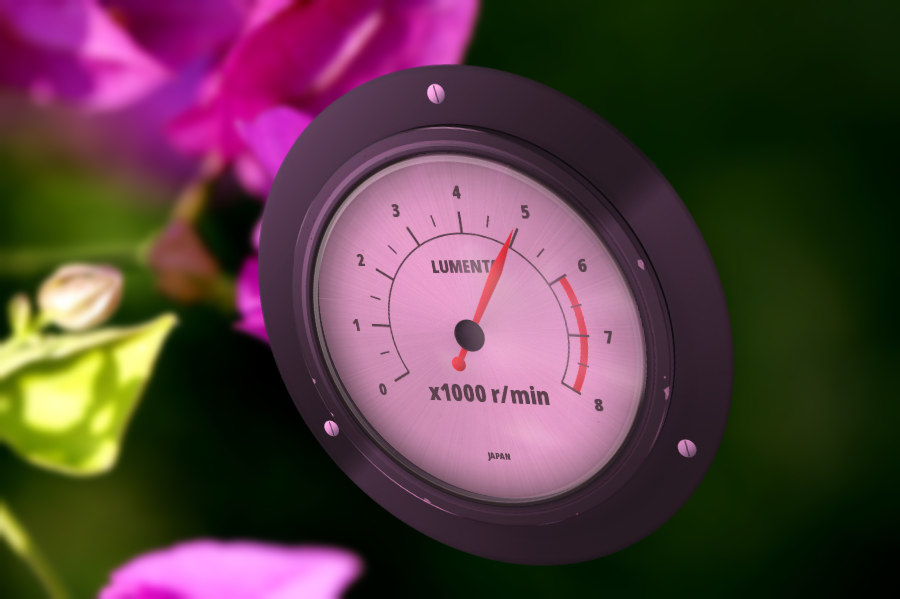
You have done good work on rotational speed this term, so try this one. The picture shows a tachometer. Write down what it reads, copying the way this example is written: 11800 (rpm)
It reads 5000 (rpm)
